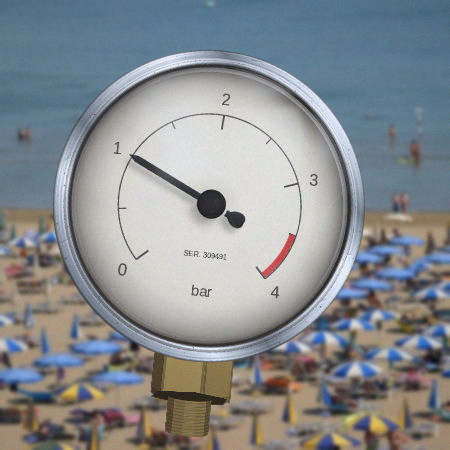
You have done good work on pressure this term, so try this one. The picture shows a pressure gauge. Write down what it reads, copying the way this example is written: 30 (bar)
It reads 1 (bar)
